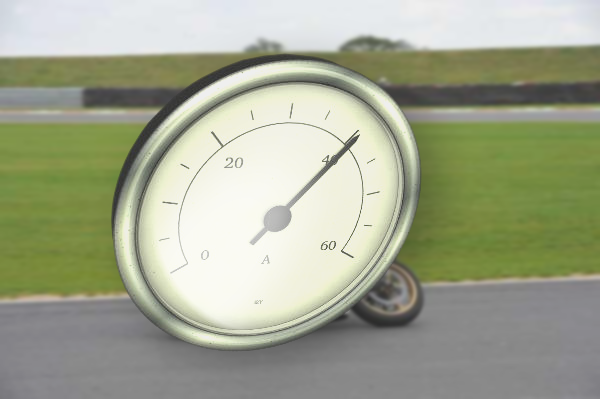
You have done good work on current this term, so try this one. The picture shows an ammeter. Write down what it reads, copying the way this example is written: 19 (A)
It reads 40 (A)
